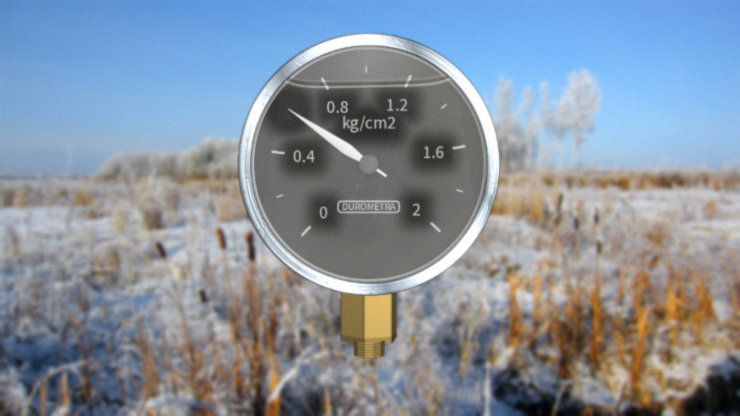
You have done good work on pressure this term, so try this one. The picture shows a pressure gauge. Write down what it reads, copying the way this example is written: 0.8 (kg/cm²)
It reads 0.6 (kg/cm²)
